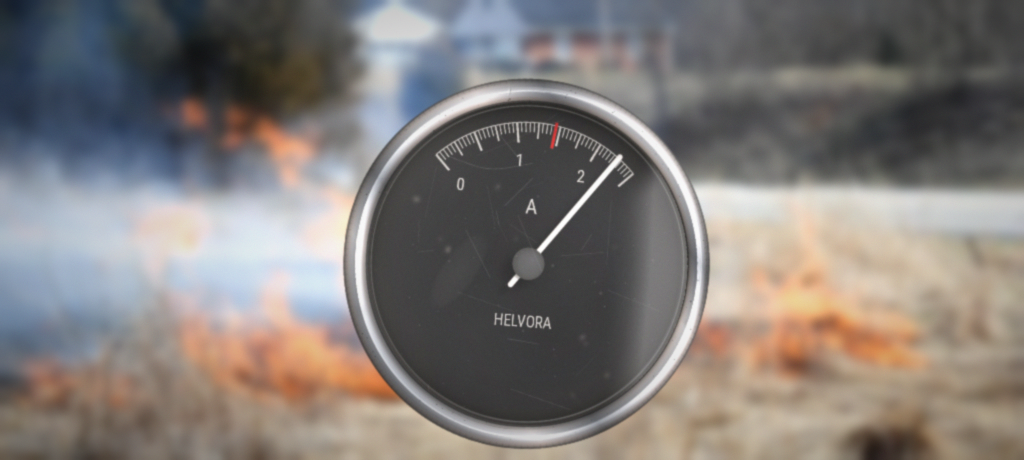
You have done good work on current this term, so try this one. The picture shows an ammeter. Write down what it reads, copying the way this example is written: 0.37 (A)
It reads 2.25 (A)
